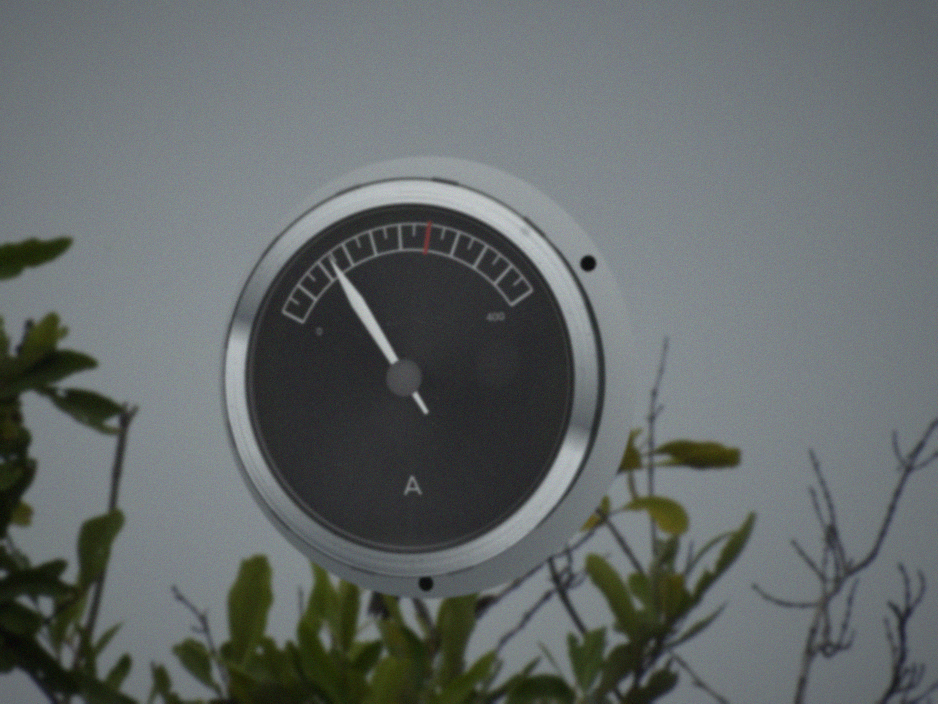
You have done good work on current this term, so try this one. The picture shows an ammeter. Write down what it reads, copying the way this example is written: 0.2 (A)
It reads 100 (A)
